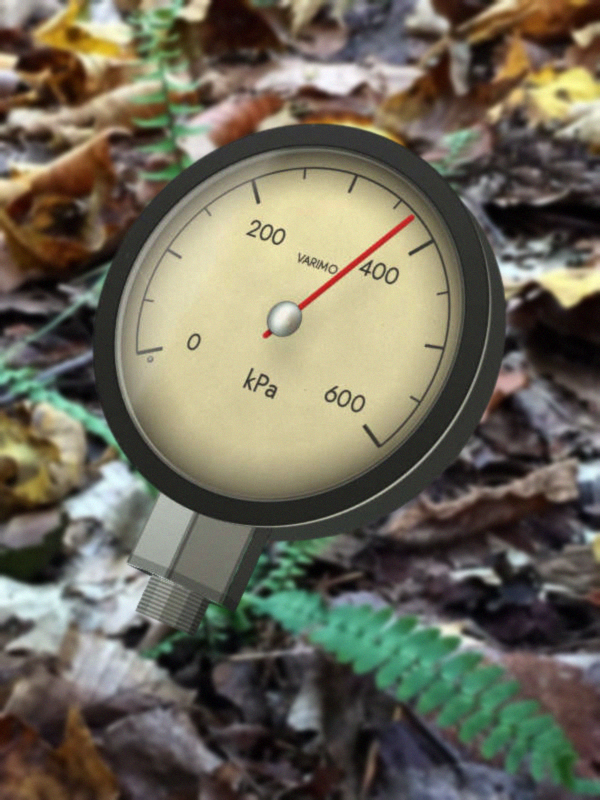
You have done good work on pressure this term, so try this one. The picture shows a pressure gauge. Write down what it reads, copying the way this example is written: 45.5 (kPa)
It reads 375 (kPa)
